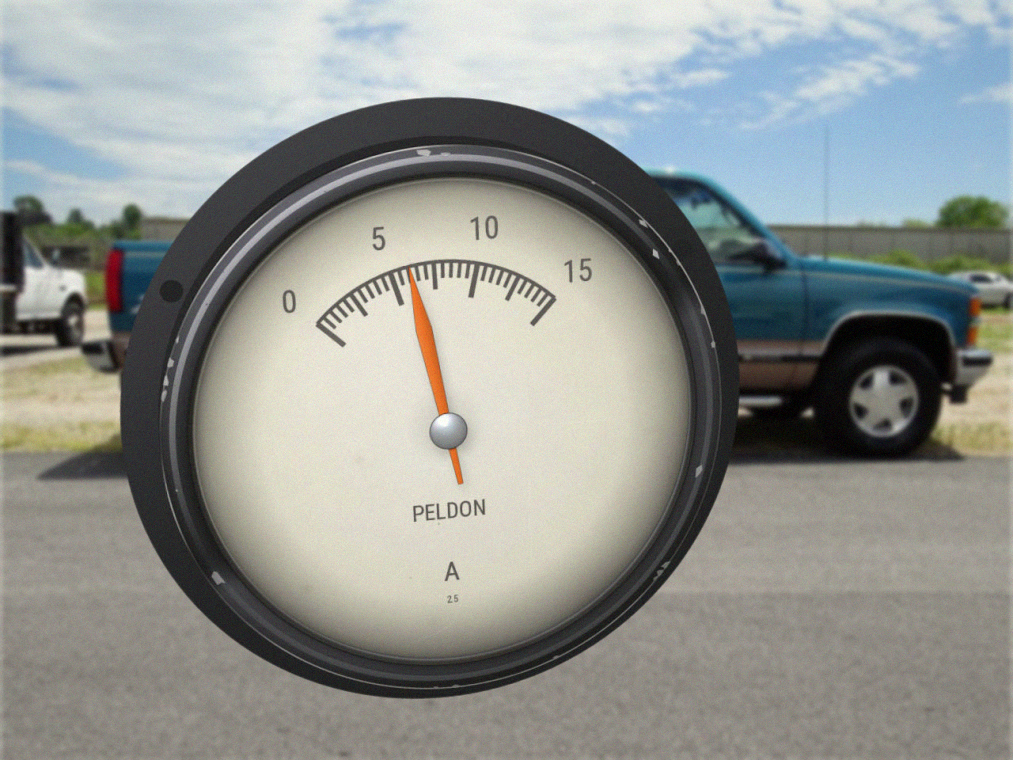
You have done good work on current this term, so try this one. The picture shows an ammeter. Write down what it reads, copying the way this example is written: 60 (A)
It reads 6 (A)
